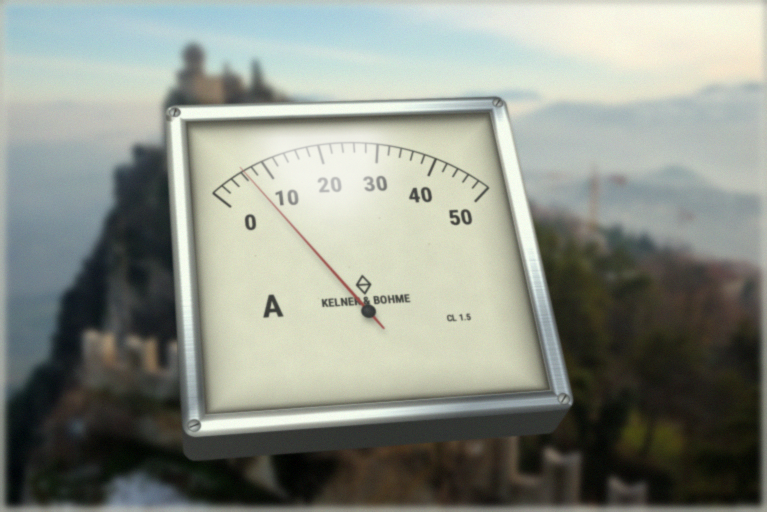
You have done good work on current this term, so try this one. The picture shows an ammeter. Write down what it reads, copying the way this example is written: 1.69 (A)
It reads 6 (A)
